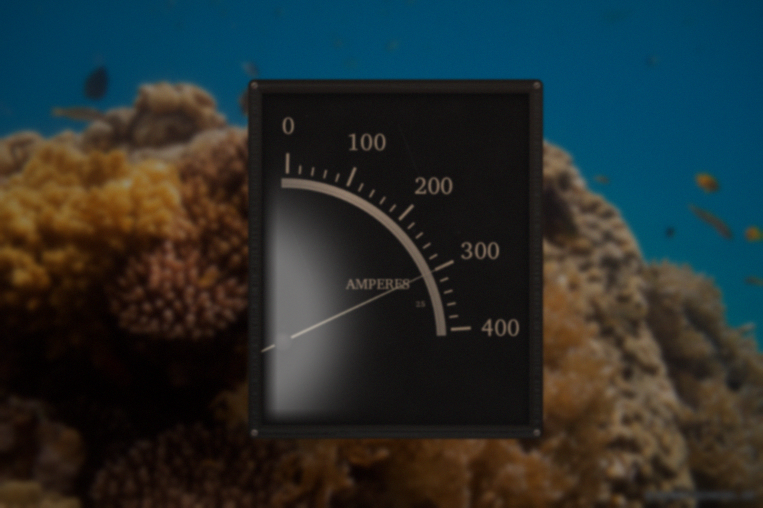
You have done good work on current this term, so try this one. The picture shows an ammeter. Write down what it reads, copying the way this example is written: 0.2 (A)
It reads 300 (A)
